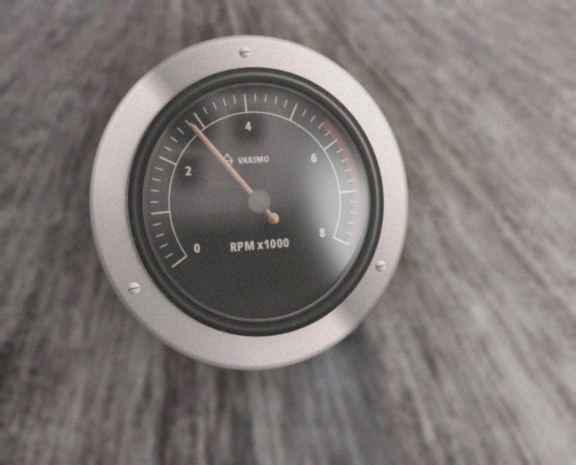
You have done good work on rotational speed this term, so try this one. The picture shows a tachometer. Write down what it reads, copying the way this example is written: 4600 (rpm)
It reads 2800 (rpm)
